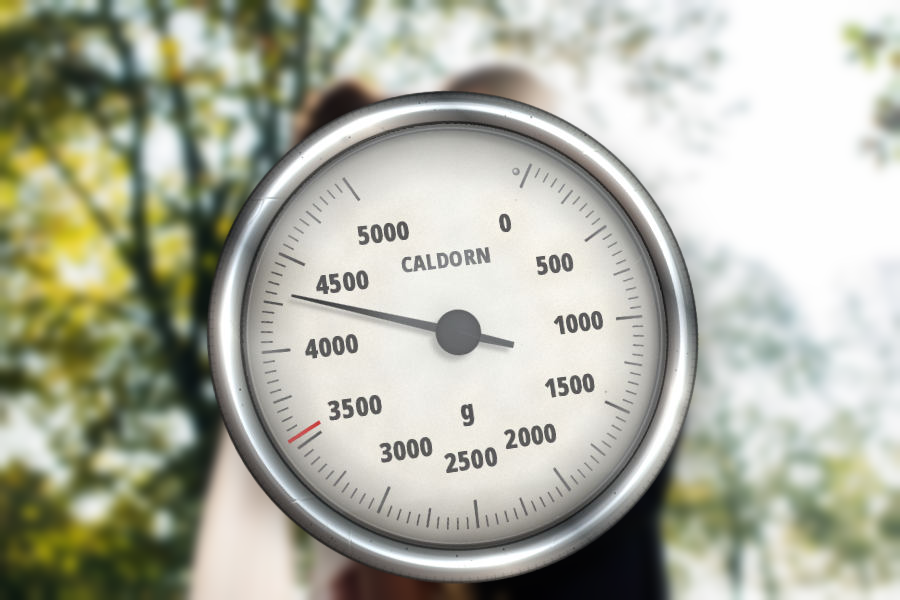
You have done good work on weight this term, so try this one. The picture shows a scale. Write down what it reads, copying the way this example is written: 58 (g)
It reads 4300 (g)
